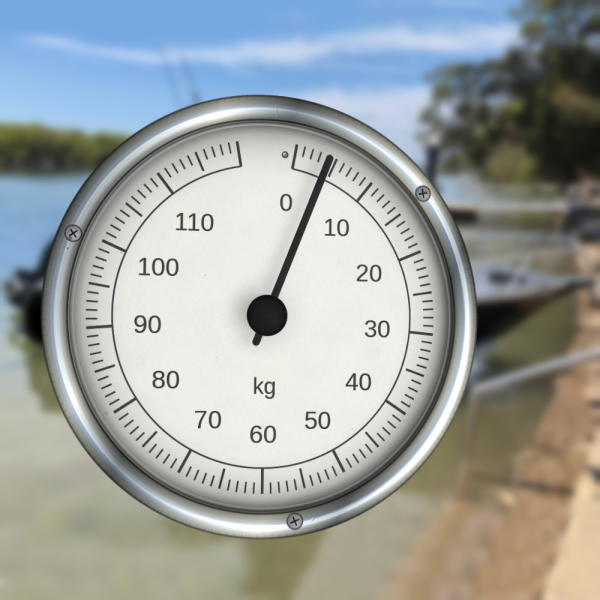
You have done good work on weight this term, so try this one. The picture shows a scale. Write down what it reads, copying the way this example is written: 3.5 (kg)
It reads 4 (kg)
